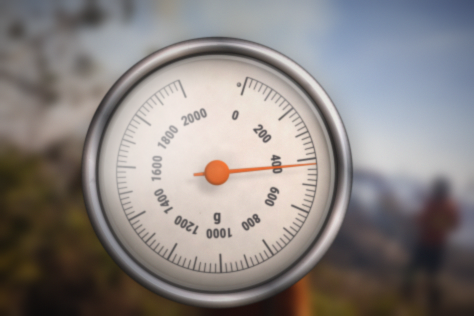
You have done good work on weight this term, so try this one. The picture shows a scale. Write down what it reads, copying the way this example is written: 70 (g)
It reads 420 (g)
